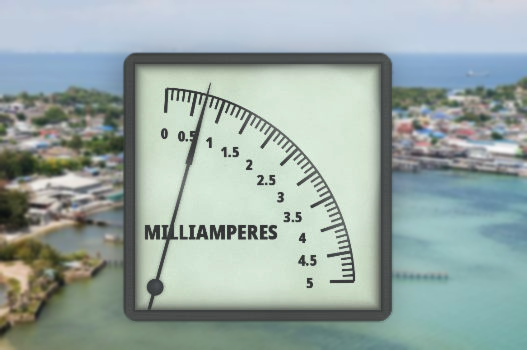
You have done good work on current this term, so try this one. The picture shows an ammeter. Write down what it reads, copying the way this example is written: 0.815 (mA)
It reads 0.7 (mA)
